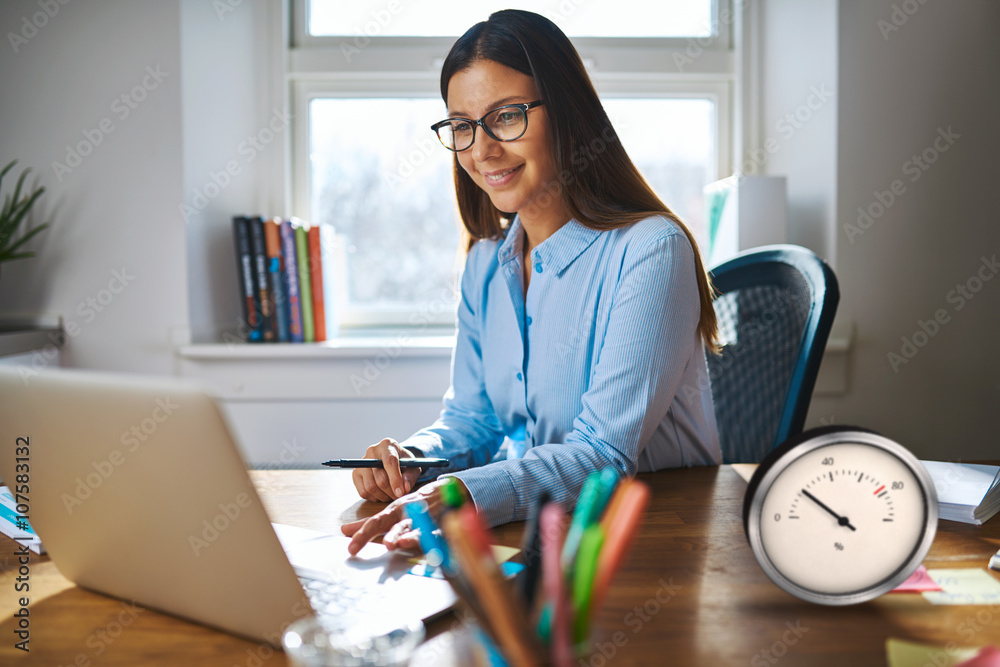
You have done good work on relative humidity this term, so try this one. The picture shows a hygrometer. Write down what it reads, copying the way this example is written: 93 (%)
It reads 20 (%)
